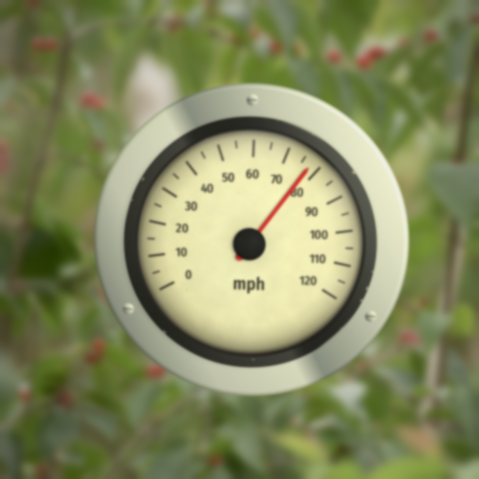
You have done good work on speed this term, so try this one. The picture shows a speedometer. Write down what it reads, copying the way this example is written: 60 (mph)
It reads 77.5 (mph)
